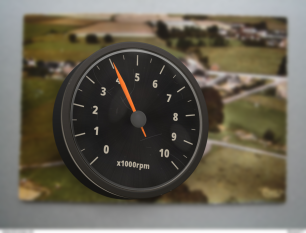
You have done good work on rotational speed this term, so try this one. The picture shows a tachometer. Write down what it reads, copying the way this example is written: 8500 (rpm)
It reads 4000 (rpm)
